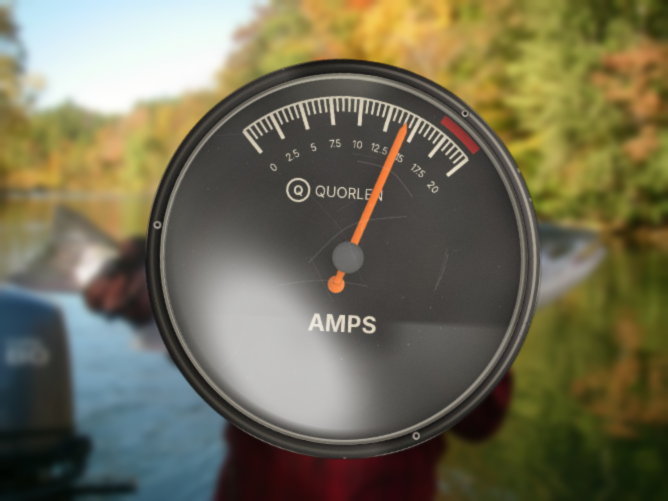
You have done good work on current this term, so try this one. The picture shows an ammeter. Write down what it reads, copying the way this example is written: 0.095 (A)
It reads 14 (A)
